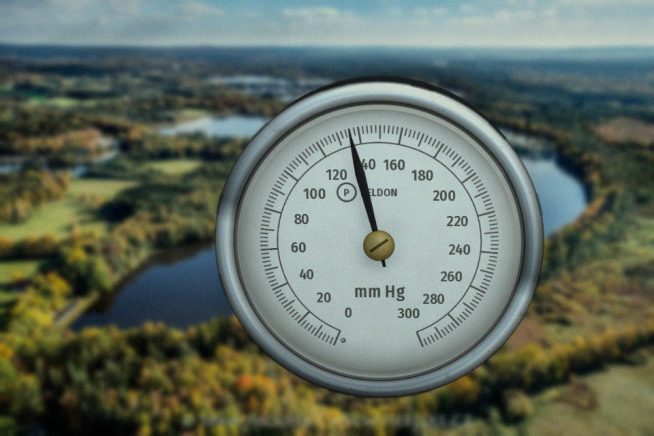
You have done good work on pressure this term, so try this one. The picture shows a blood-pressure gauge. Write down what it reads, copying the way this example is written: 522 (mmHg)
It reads 136 (mmHg)
